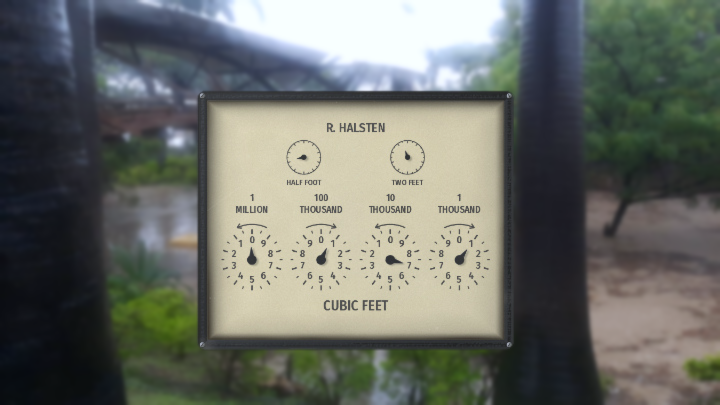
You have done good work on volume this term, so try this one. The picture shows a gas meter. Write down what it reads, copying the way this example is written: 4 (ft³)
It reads 7100 (ft³)
